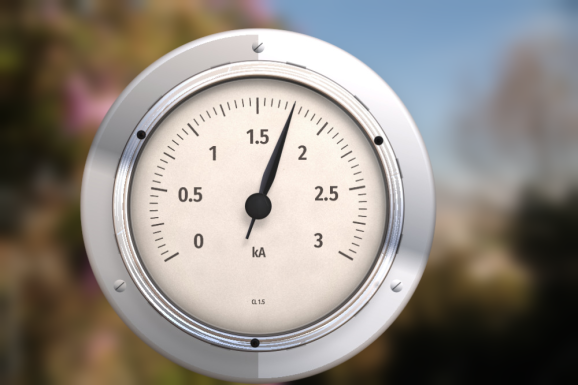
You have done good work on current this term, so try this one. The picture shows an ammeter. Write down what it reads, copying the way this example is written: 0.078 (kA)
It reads 1.75 (kA)
